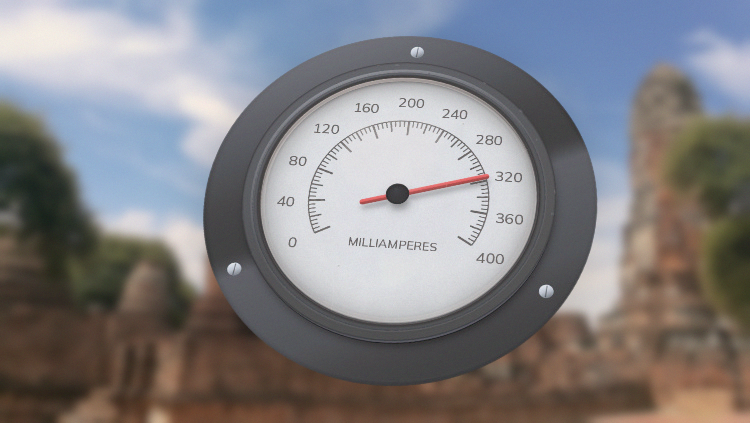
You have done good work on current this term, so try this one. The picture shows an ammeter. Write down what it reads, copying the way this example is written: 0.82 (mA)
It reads 320 (mA)
